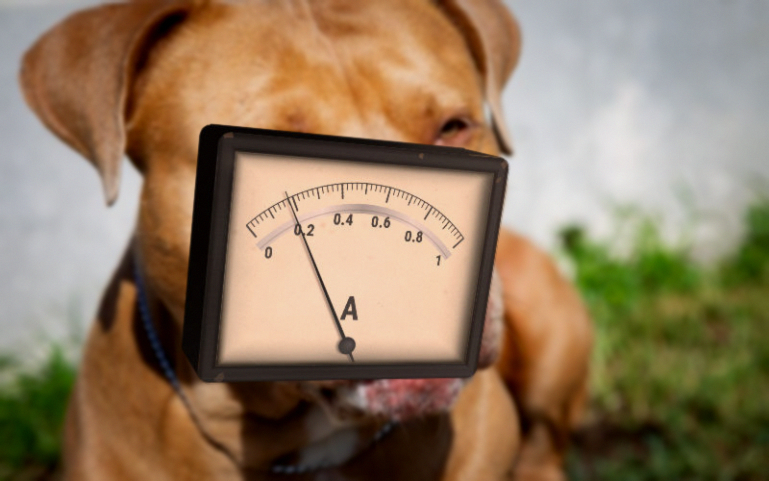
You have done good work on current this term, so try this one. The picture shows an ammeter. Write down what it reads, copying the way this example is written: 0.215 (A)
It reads 0.18 (A)
